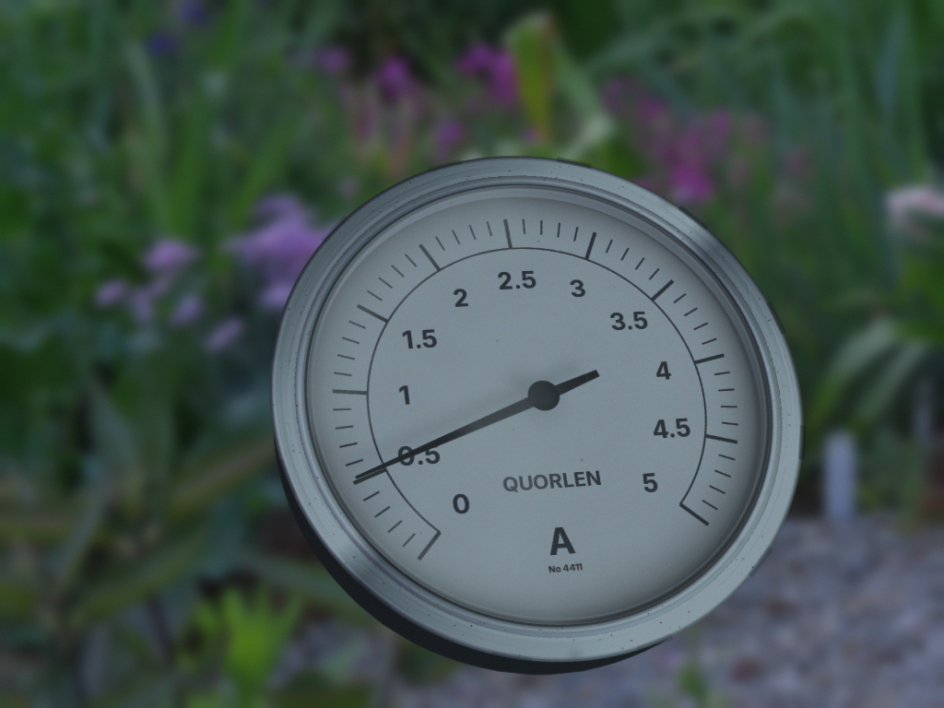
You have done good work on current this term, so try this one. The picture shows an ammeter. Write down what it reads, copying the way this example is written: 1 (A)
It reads 0.5 (A)
